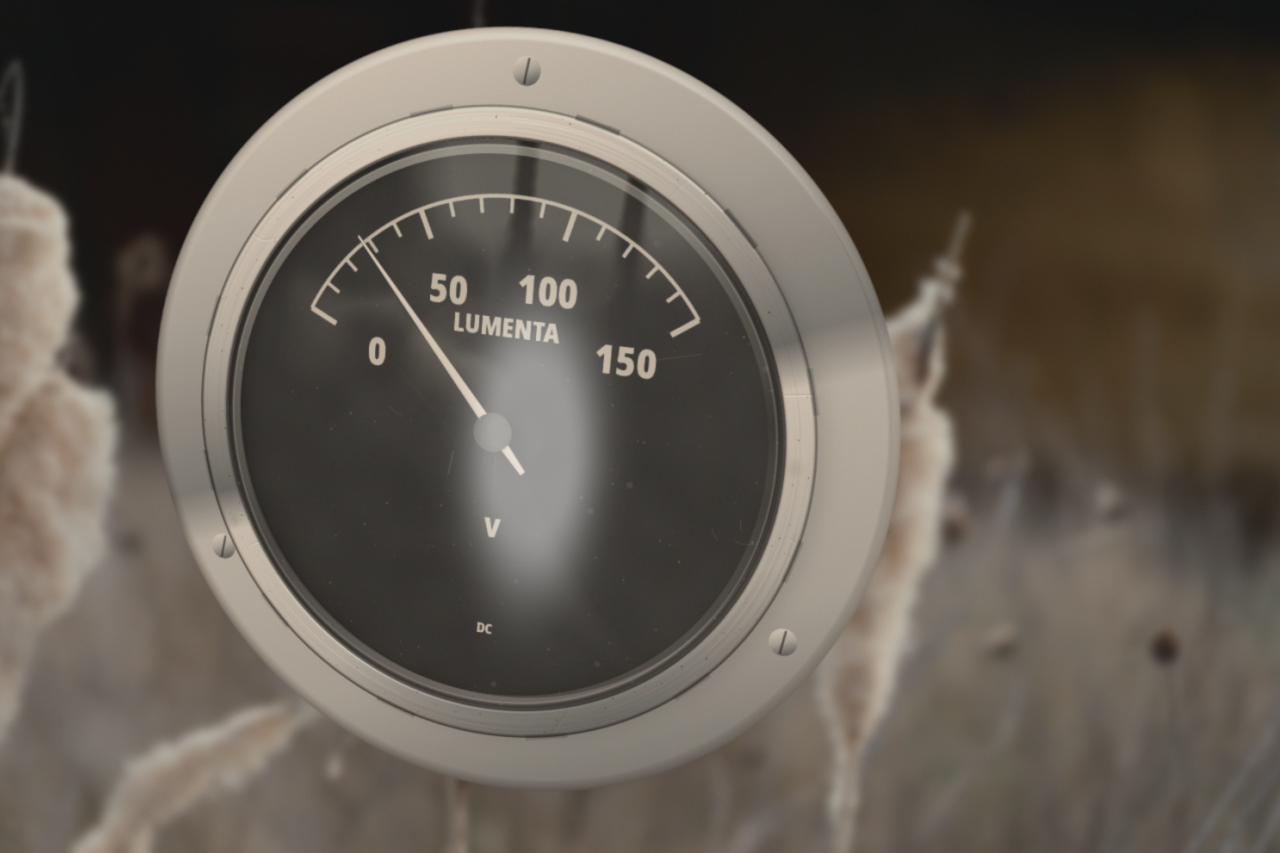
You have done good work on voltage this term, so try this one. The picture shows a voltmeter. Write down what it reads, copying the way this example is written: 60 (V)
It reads 30 (V)
